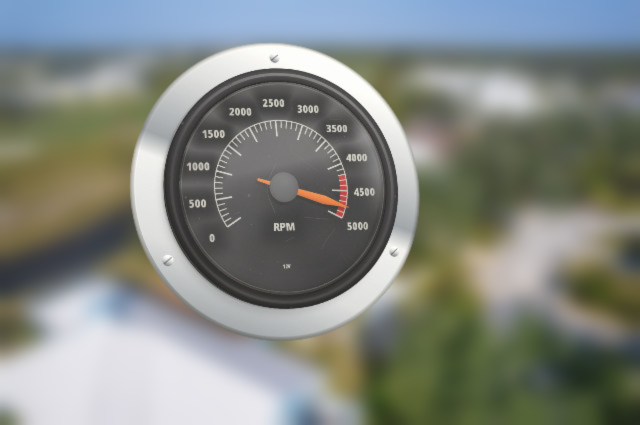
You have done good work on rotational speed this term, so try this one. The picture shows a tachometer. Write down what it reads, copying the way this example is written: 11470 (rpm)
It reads 4800 (rpm)
